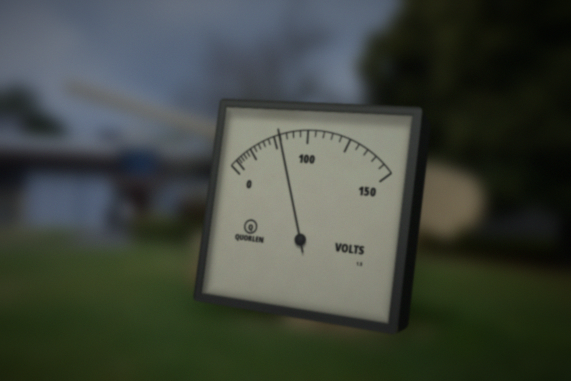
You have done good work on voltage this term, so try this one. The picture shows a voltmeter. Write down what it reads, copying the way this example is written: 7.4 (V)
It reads 80 (V)
